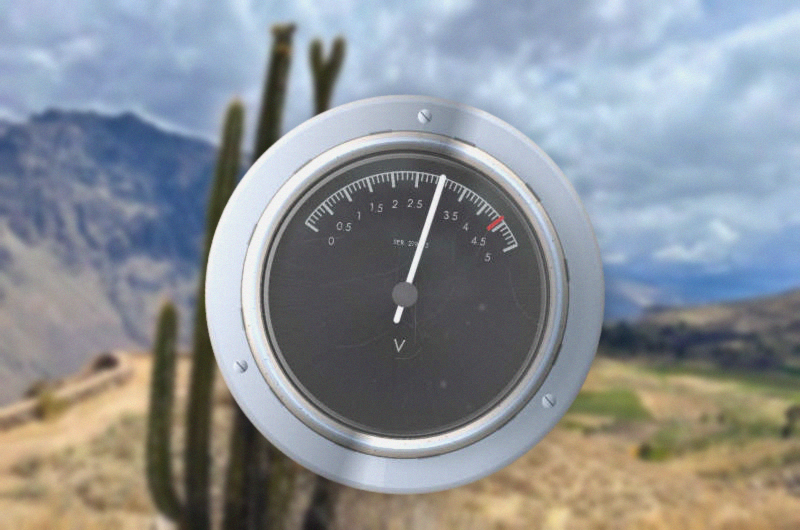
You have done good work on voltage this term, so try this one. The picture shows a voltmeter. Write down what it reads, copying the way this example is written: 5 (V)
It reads 3 (V)
